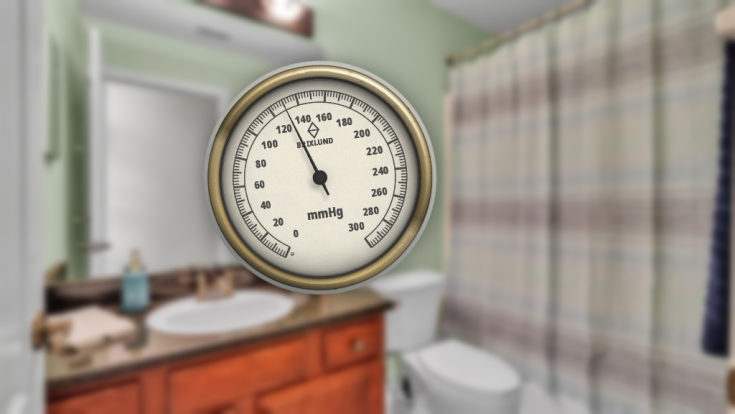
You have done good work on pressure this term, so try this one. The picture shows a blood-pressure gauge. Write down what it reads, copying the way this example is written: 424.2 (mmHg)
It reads 130 (mmHg)
